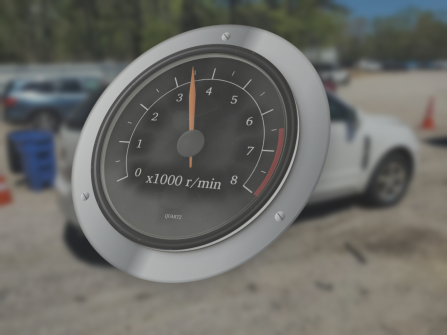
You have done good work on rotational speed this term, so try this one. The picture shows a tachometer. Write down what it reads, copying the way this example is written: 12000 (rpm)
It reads 3500 (rpm)
